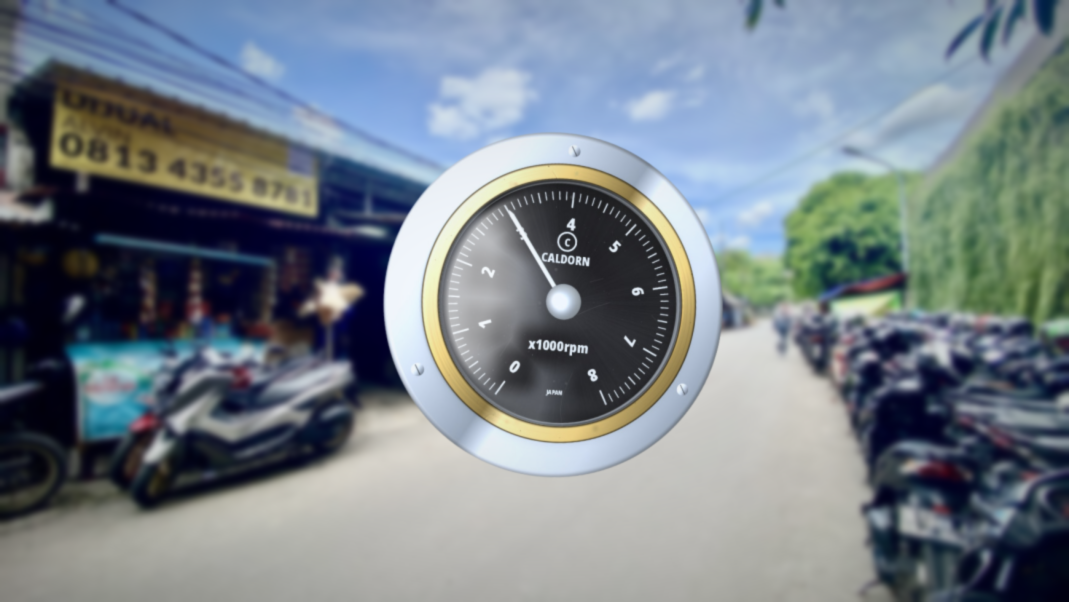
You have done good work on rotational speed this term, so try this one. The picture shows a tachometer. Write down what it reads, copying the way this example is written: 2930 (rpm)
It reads 3000 (rpm)
